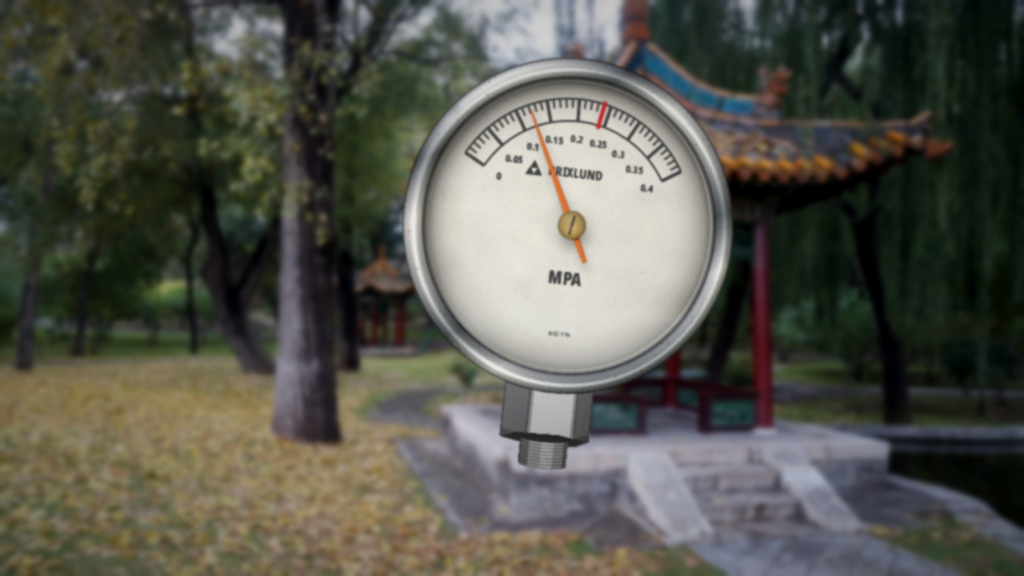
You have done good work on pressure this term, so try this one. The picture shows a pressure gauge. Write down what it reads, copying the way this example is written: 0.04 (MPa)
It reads 0.12 (MPa)
